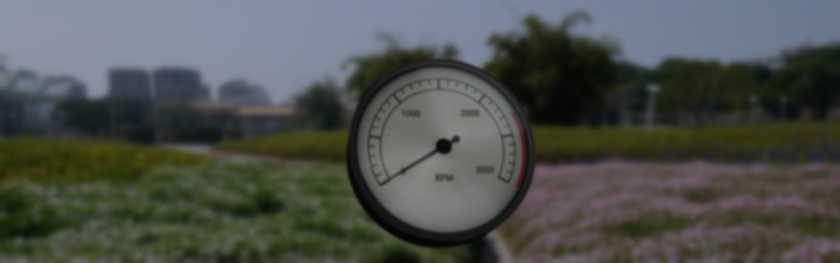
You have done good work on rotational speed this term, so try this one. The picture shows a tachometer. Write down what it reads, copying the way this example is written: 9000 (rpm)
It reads 0 (rpm)
